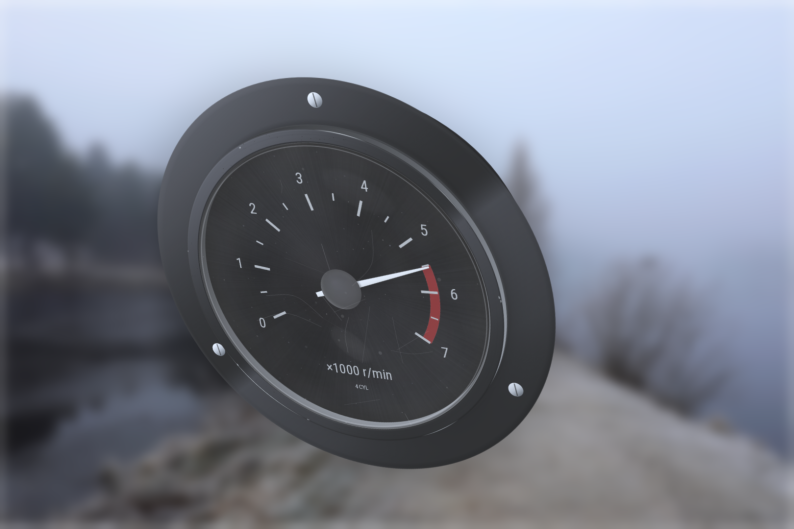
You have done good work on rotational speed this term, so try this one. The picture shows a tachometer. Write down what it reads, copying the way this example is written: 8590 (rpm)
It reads 5500 (rpm)
